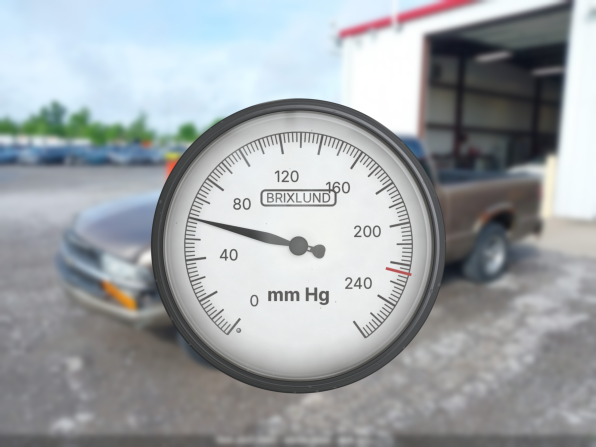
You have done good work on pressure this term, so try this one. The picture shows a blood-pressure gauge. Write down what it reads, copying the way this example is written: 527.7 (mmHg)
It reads 60 (mmHg)
